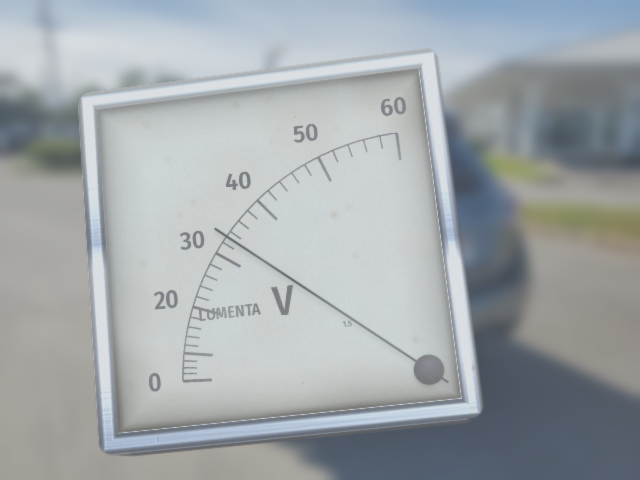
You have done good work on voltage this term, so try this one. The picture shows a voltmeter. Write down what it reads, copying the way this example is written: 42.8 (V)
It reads 33 (V)
